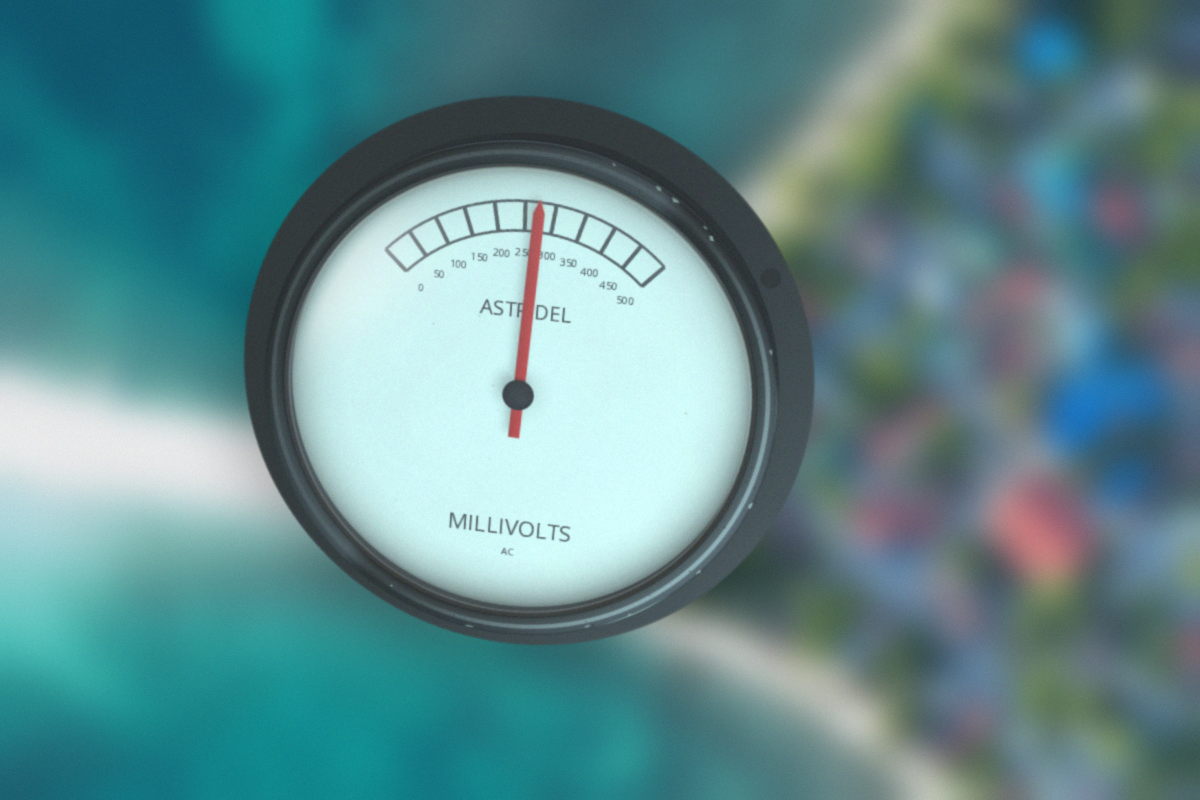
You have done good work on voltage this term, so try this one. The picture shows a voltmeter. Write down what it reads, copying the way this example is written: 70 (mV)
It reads 275 (mV)
